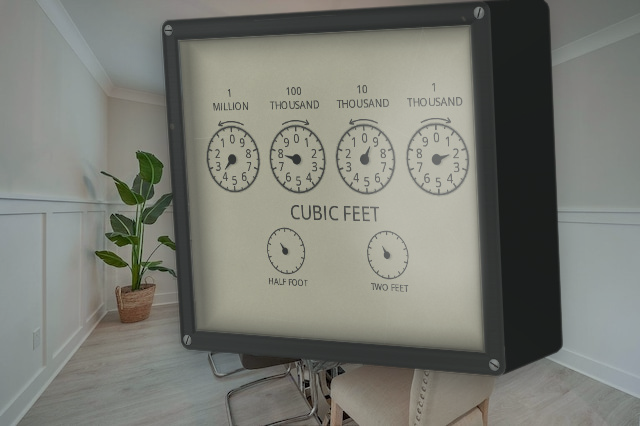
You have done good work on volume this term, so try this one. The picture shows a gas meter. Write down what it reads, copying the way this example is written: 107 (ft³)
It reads 379200 (ft³)
